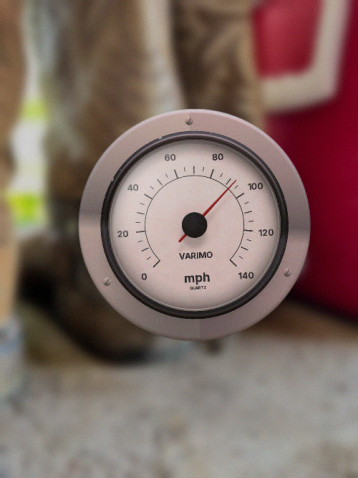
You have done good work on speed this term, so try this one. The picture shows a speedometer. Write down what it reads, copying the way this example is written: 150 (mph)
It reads 92.5 (mph)
